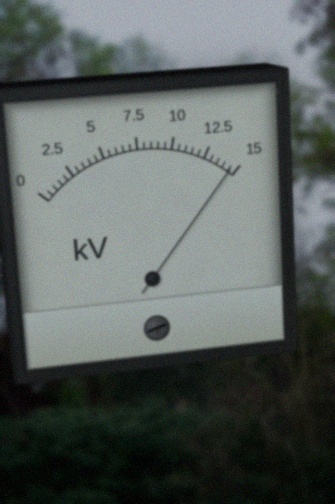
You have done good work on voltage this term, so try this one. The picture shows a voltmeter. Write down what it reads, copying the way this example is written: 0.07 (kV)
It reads 14.5 (kV)
